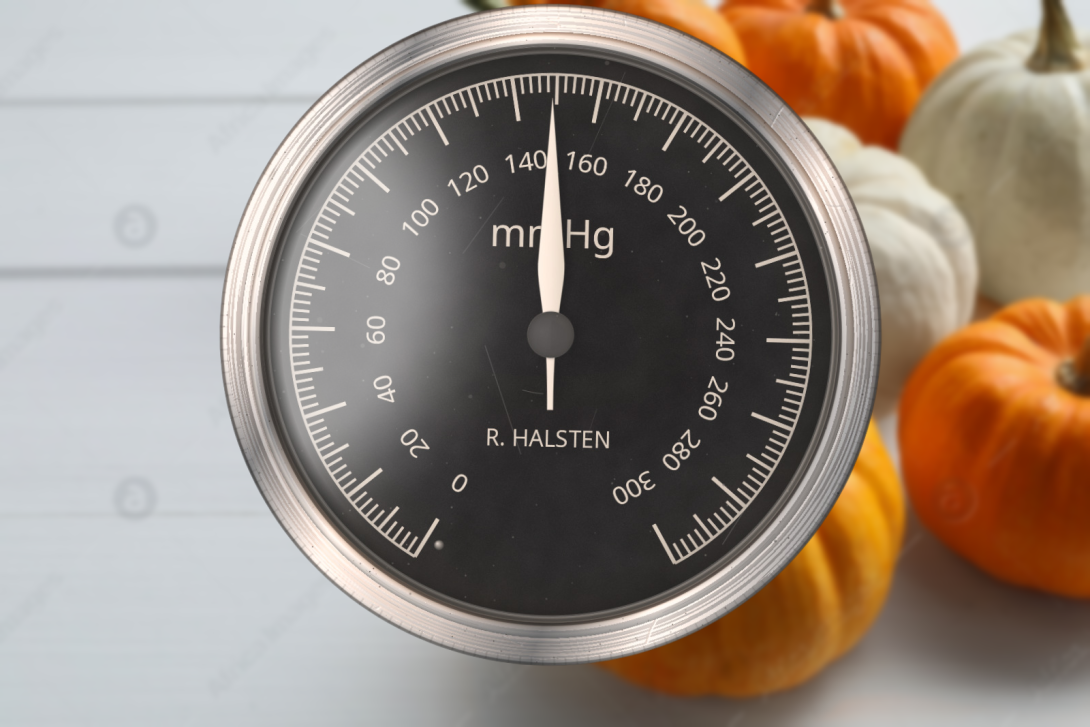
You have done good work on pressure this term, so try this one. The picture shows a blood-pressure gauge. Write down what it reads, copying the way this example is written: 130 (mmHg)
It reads 149 (mmHg)
